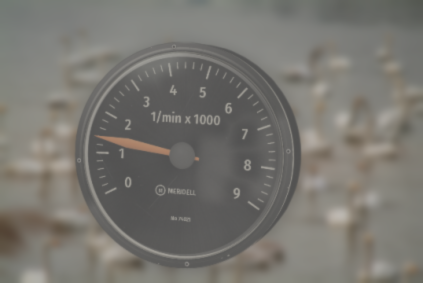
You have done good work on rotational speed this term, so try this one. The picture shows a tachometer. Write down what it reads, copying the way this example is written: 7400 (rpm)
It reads 1400 (rpm)
